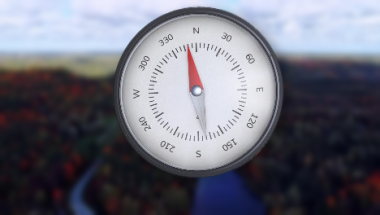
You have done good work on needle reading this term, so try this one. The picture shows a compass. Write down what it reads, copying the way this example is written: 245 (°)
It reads 350 (°)
